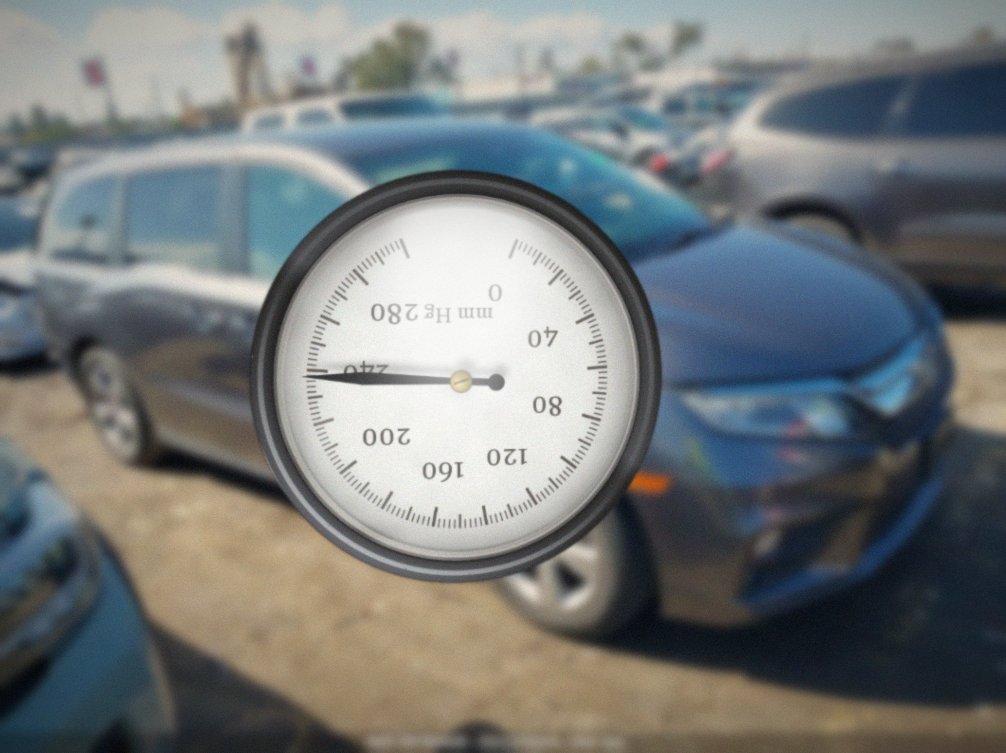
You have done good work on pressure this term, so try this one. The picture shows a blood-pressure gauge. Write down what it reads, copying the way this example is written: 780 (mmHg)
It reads 238 (mmHg)
